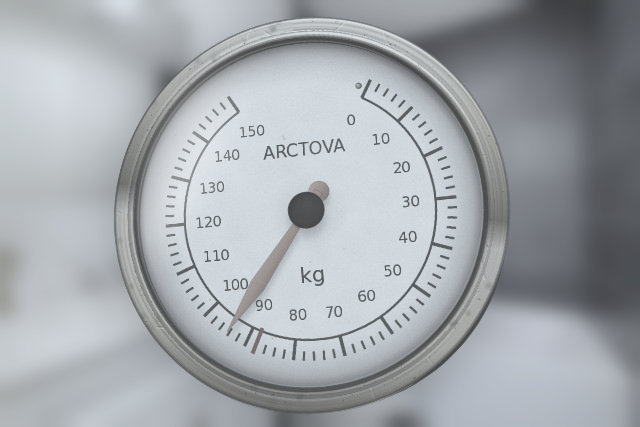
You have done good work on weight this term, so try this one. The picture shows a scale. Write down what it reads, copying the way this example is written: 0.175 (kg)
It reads 94 (kg)
